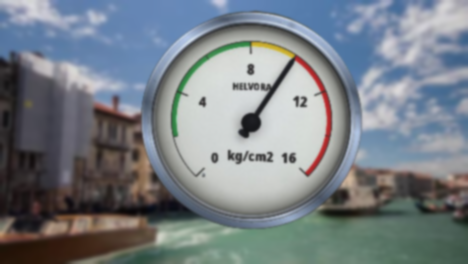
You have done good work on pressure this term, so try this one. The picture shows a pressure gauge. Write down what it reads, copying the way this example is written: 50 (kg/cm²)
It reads 10 (kg/cm²)
